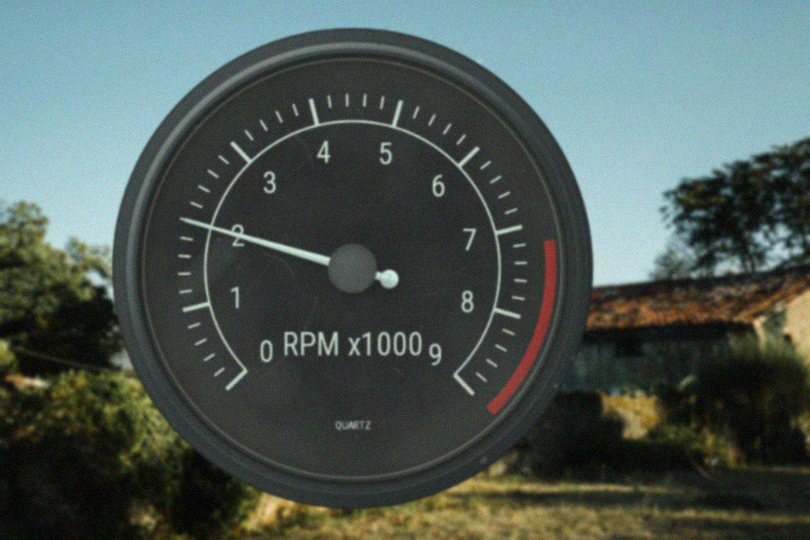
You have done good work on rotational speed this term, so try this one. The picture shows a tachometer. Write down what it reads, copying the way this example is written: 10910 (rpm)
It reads 2000 (rpm)
